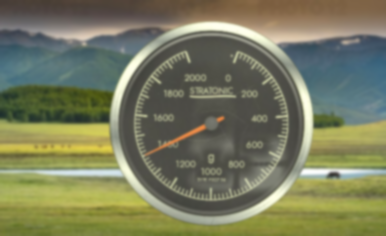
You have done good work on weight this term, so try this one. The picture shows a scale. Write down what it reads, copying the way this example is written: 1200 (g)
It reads 1400 (g)
